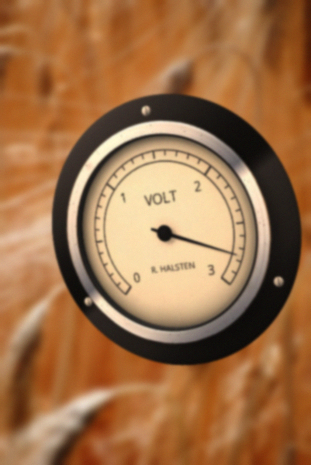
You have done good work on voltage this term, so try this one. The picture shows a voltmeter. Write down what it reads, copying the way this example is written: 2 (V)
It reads 2.75 (V)
